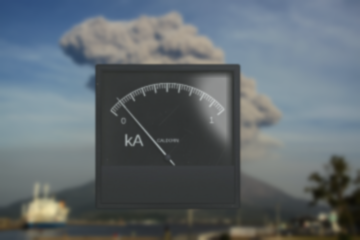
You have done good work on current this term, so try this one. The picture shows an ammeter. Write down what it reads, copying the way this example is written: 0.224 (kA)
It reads 0.1 (kA)
